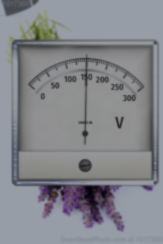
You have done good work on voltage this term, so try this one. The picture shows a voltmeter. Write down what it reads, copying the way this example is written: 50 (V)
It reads 150 (V)
